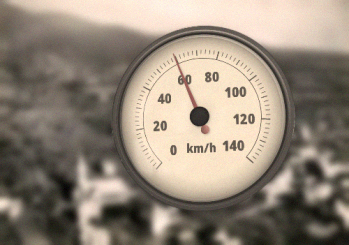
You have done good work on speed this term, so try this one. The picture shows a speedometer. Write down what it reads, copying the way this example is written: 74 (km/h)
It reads 60 (km/h)
